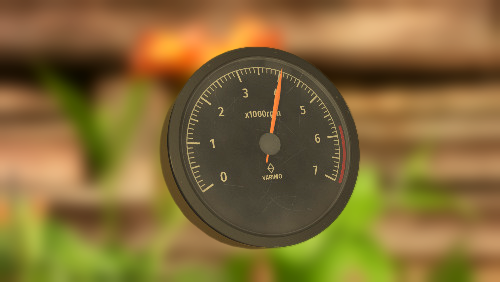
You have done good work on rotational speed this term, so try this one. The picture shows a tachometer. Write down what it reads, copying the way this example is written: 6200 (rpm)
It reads 4000 (rpm)
